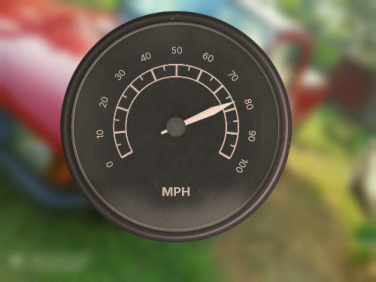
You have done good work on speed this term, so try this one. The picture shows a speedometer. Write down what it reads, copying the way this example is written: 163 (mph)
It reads 77.5 (mph)
